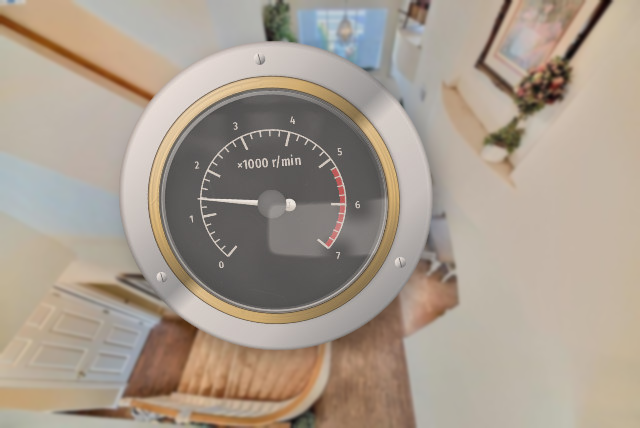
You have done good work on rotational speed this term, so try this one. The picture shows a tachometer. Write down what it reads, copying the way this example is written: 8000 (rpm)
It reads 1400 (rpm)
